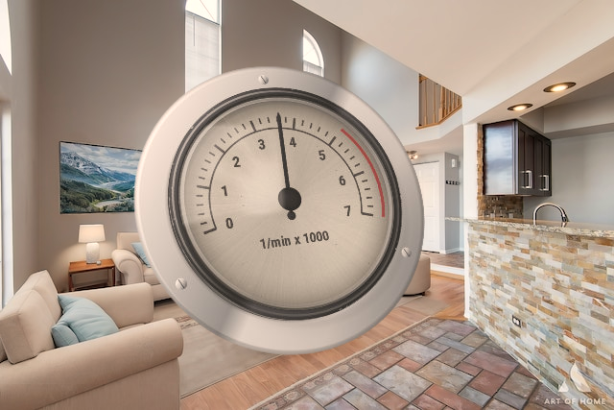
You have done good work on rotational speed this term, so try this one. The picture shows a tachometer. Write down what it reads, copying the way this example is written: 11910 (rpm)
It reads 3600 (rpm)
